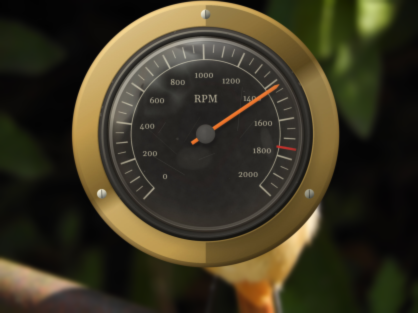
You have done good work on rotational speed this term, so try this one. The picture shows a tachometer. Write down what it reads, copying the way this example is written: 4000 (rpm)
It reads 1425 (rpm)
